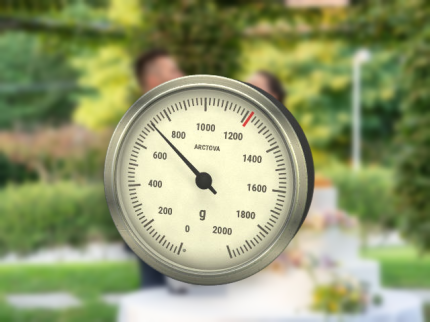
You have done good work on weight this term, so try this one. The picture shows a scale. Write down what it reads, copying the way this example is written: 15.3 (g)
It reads 720 (g)
